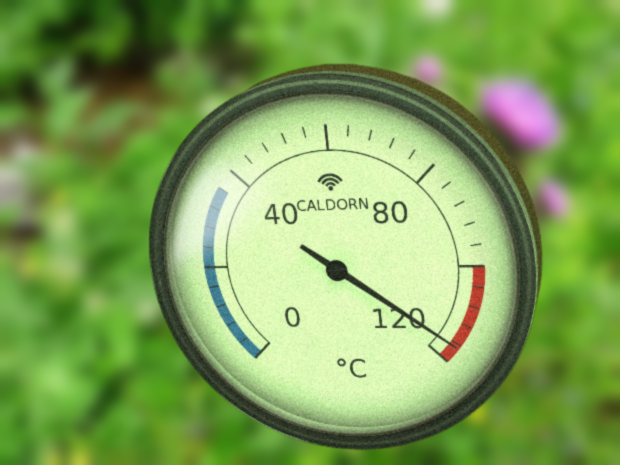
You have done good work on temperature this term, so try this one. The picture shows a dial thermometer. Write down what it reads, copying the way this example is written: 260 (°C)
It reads 116 (°C)
